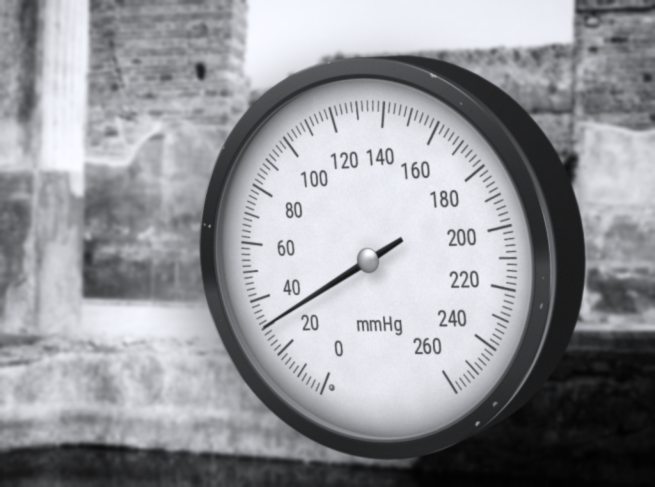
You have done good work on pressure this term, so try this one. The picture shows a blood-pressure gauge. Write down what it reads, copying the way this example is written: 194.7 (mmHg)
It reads 30 (mmHg)
